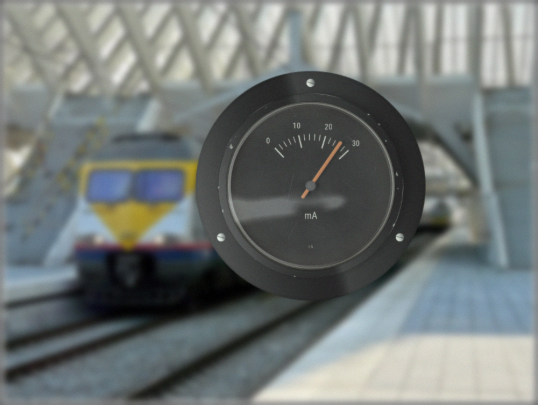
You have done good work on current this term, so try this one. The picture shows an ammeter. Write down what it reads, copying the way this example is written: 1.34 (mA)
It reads 26 (mA)
